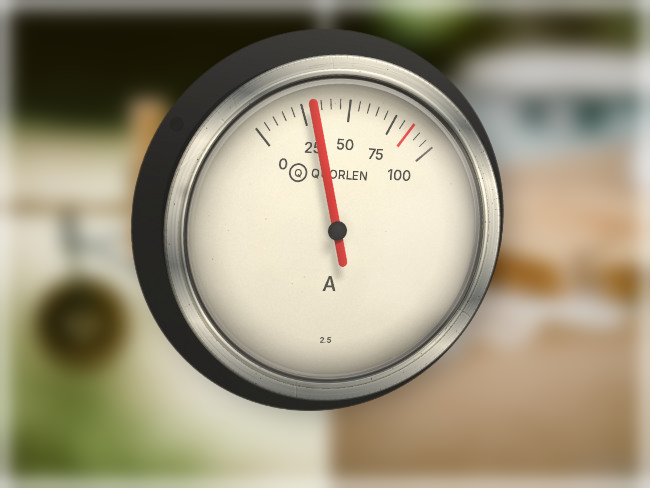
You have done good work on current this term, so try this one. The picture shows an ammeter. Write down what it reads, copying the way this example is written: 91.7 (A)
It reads 30 (A)
